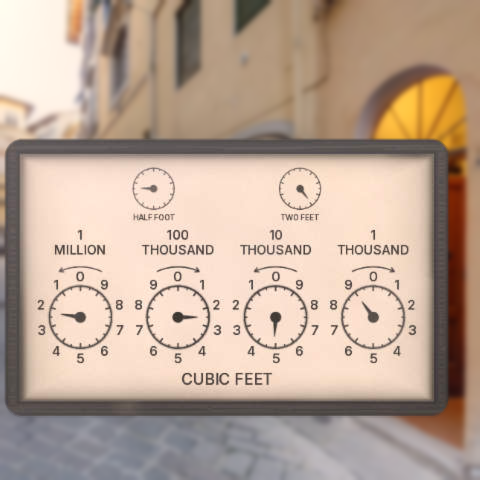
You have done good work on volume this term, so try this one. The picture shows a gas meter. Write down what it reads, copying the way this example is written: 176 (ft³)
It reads 224900 (ft³)
